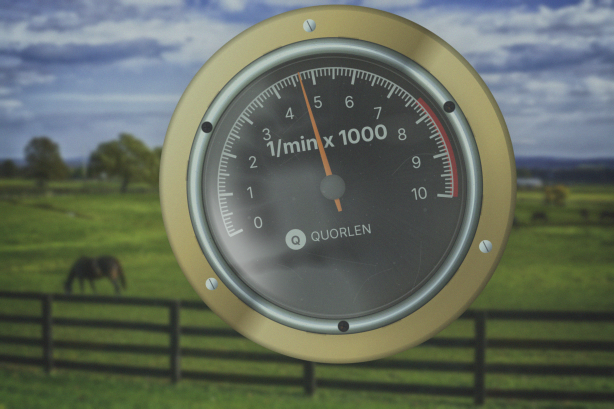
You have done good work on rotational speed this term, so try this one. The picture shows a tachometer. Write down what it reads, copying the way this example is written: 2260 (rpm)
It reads 4700 (rpm)
